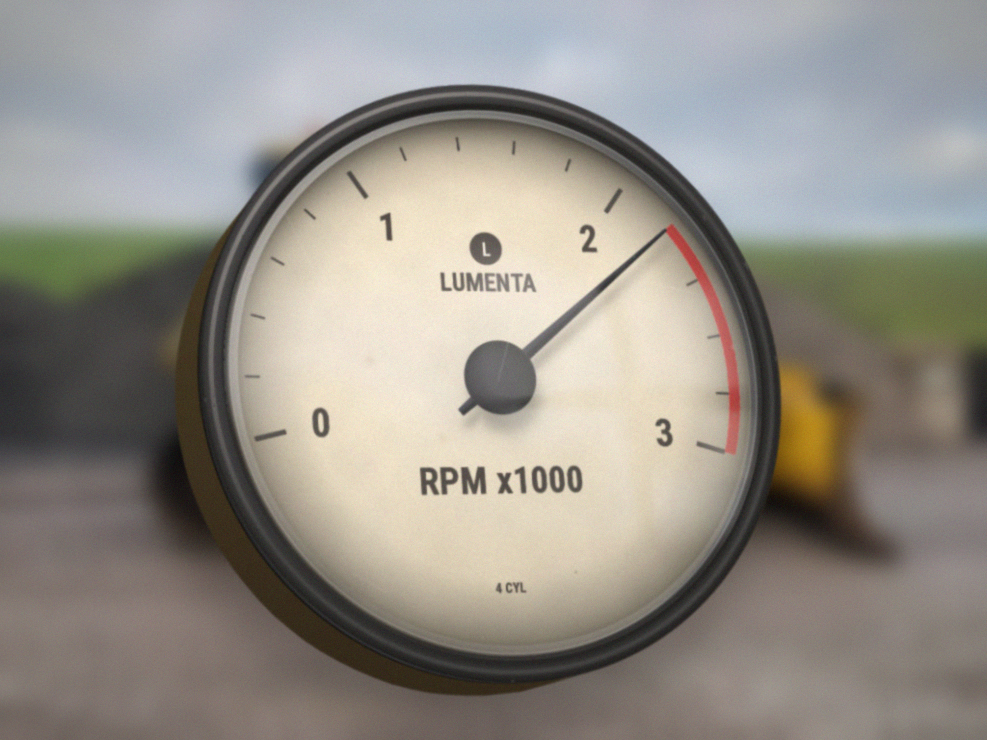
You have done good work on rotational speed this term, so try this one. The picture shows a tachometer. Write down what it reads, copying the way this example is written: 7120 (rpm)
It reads 2200 (rpm)
